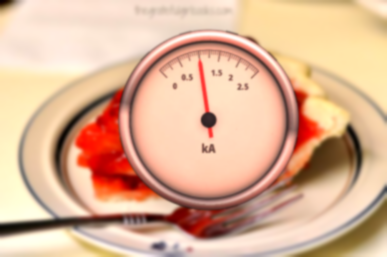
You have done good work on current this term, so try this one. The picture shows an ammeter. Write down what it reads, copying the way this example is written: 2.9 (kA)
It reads 1 (kA)
